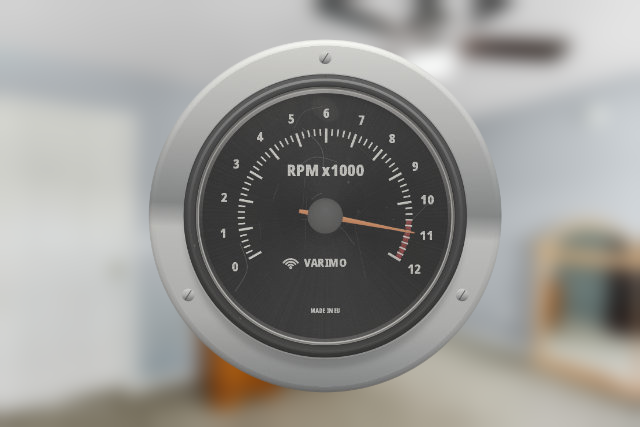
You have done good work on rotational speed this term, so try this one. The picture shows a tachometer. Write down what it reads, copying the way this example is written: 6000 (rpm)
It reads 11000 (rpm)
